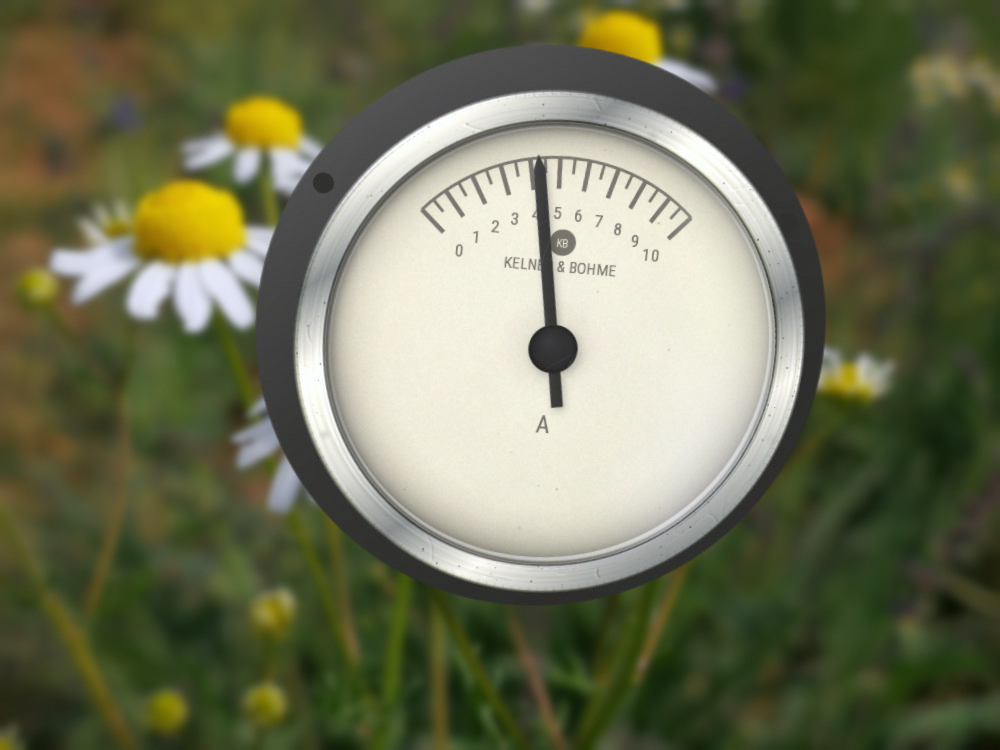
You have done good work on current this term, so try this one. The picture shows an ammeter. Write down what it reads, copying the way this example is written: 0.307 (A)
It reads 4.25 (A)
